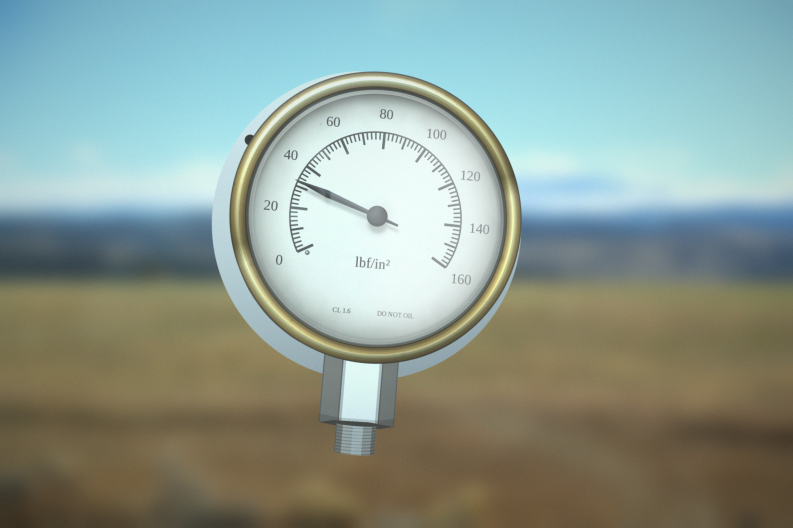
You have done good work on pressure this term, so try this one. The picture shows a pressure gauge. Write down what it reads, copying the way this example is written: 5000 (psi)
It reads 32 (psi)
